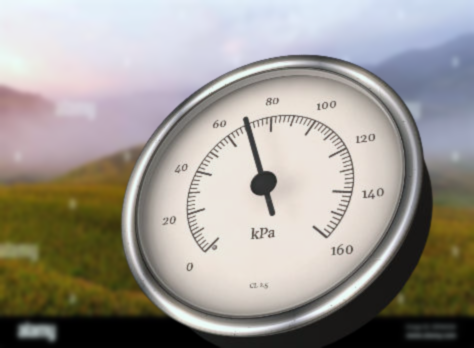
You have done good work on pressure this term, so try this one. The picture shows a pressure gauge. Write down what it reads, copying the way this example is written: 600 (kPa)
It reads 70 (kPa)
